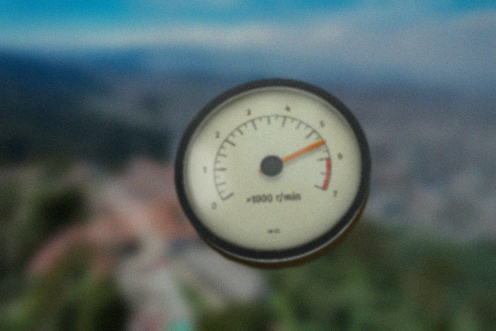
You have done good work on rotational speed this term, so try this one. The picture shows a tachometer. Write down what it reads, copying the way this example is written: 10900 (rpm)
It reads 5500 (rpm)
